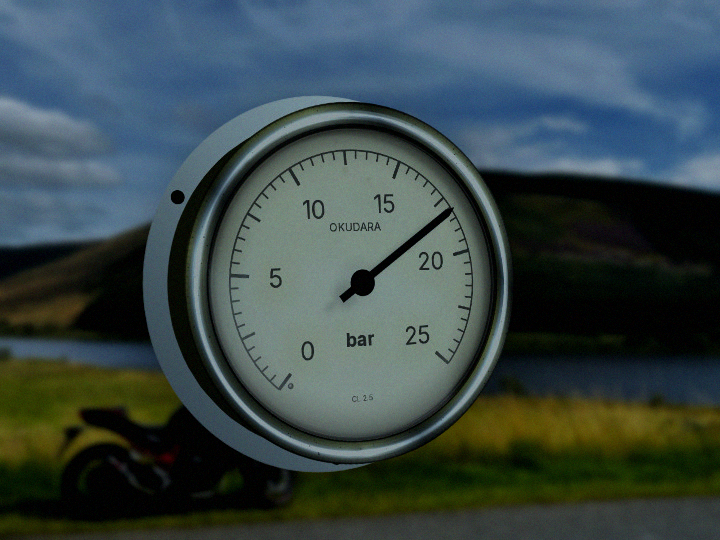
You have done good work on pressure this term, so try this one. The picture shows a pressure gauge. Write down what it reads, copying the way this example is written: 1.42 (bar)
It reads 18 (bar)
